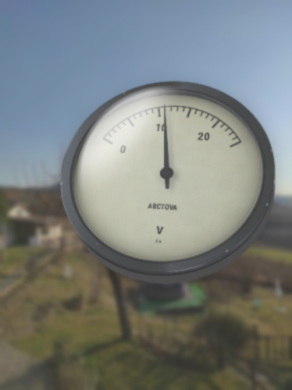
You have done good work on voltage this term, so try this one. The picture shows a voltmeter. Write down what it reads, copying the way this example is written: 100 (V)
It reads 11 (V)
